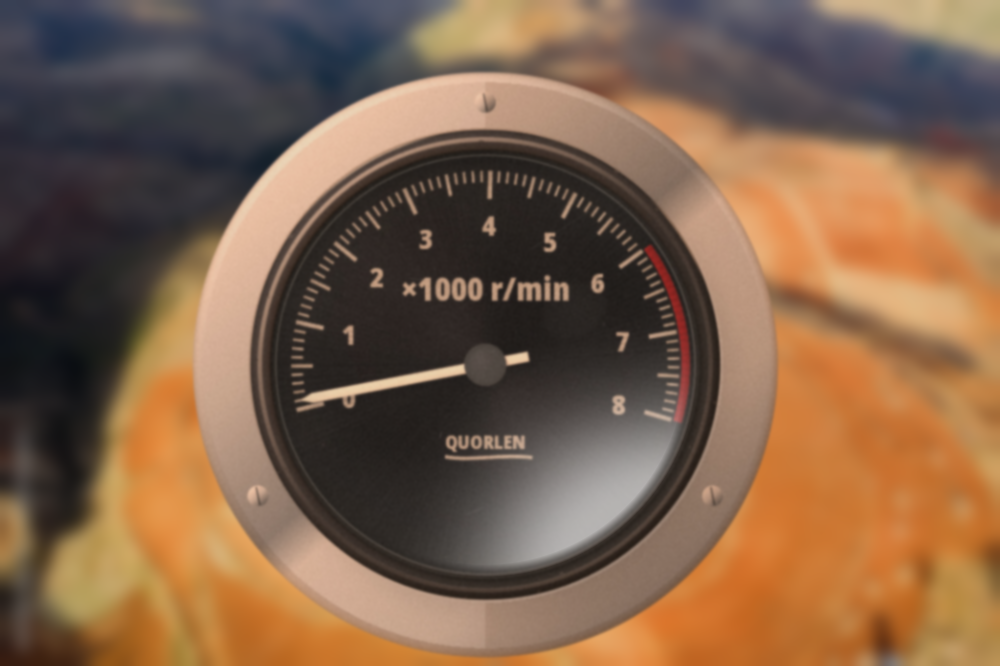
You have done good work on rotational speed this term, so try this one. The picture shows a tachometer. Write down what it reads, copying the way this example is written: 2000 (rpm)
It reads 100 (rpm)
